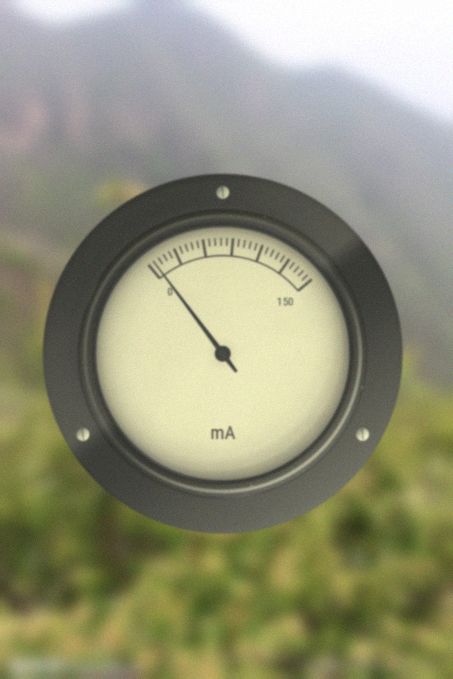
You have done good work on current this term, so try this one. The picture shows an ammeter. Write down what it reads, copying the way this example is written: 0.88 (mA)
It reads 5 (mA)
